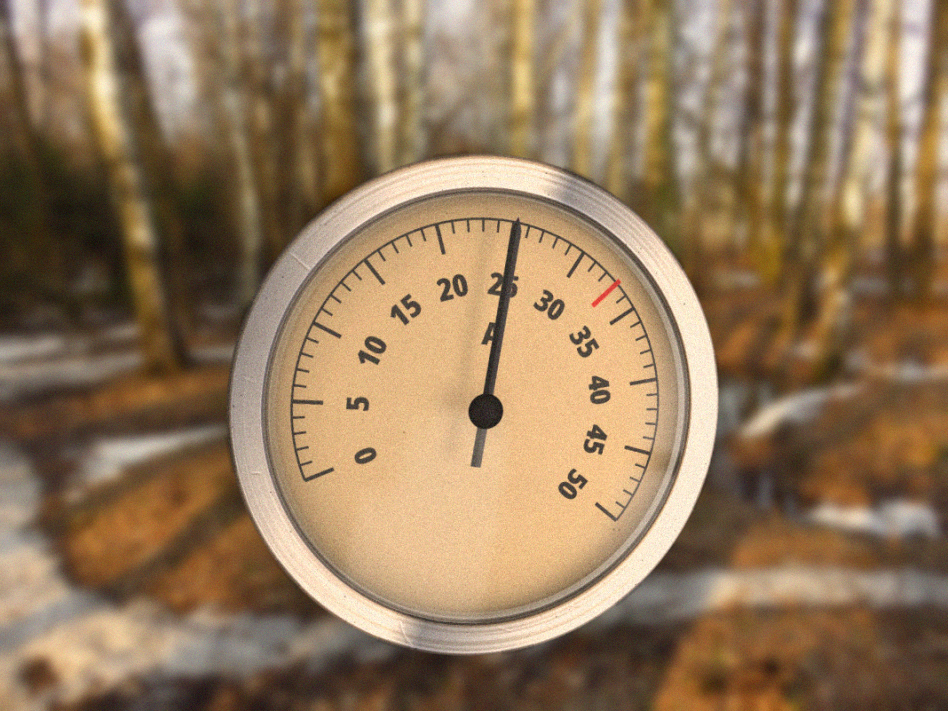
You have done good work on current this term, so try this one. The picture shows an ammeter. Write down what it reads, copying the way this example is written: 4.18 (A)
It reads 25 (A)
